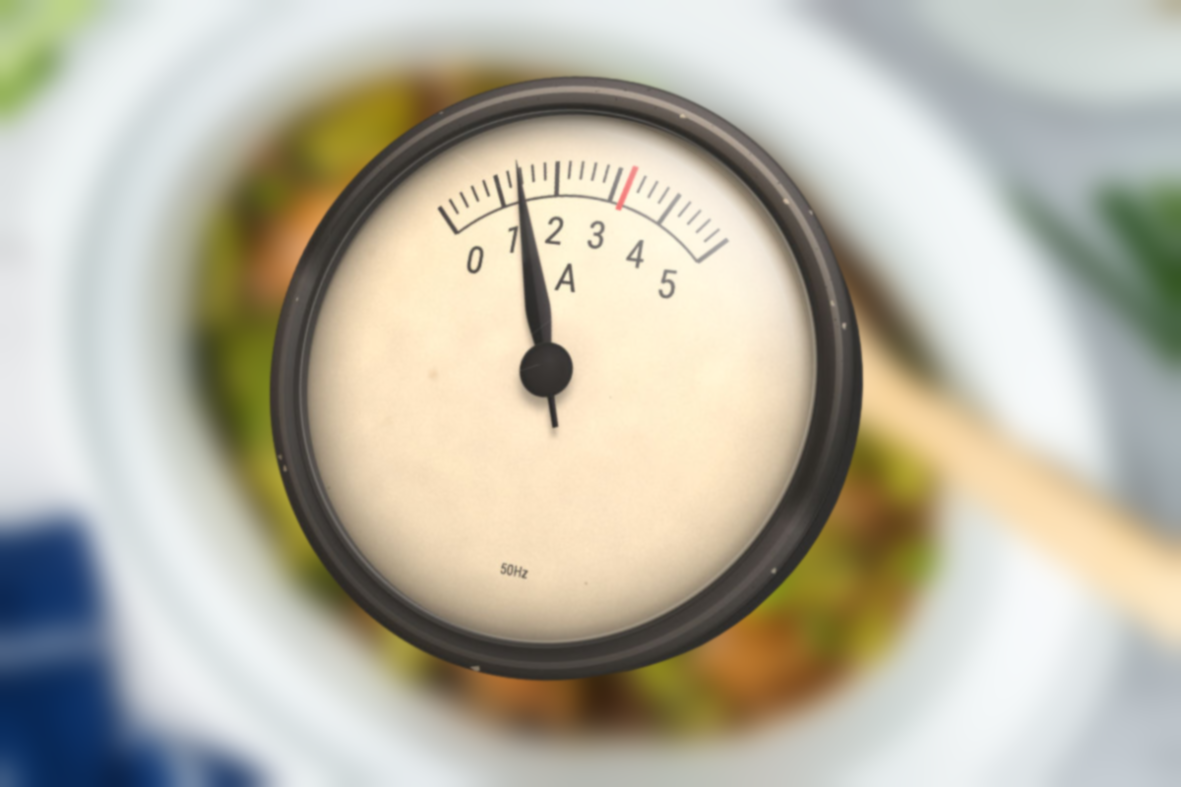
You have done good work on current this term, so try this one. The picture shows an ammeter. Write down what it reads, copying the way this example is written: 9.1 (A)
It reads 1.4 (A)
